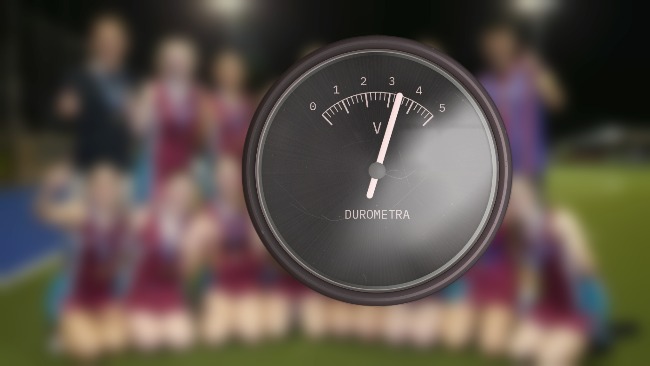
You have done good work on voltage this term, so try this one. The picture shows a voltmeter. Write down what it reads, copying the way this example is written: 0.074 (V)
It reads 3.4 (V)
